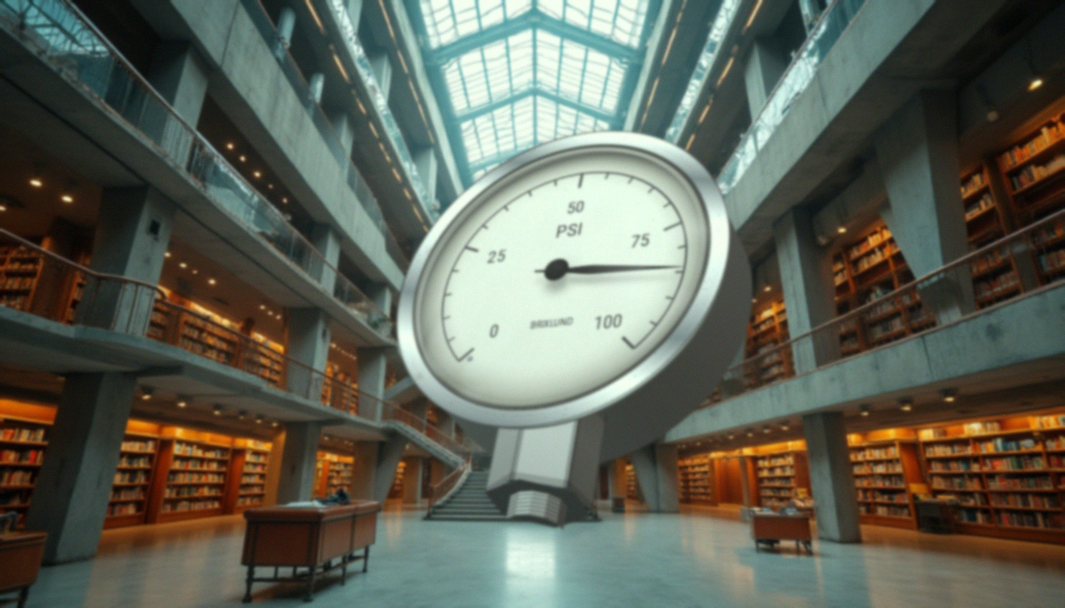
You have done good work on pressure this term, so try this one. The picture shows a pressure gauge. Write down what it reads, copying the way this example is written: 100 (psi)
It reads 85 (psi)
